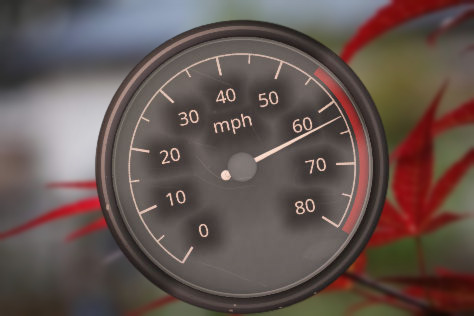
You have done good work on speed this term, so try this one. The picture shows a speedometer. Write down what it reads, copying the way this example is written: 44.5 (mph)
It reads 62.5 (mph)
